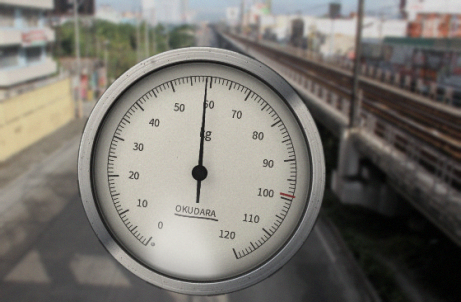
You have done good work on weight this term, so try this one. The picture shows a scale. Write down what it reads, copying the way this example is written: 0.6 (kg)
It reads 59 (kg)
